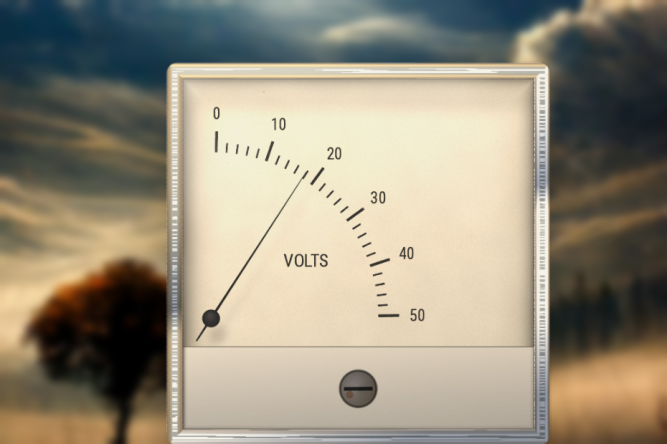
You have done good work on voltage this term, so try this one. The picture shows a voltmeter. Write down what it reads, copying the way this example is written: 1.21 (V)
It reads 18 (V)
